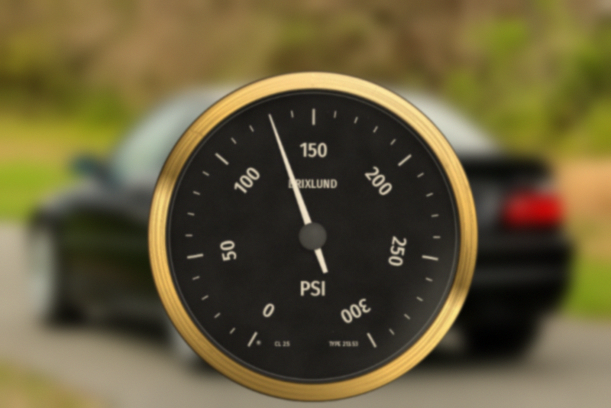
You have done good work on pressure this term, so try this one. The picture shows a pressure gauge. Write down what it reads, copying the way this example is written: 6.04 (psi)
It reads 130 (psi)
